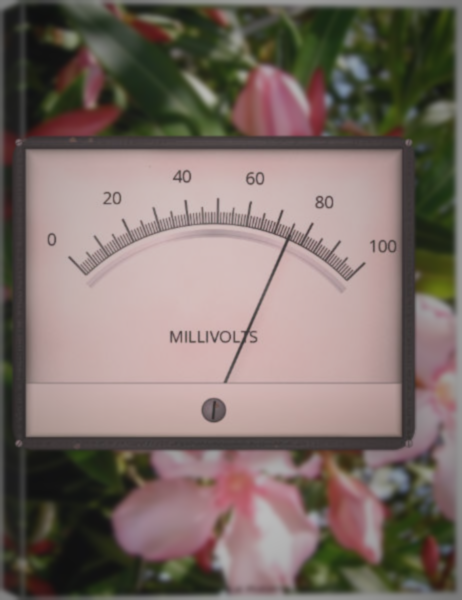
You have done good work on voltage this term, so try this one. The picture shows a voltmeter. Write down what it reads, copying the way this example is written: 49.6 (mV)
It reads 75 (mV)
